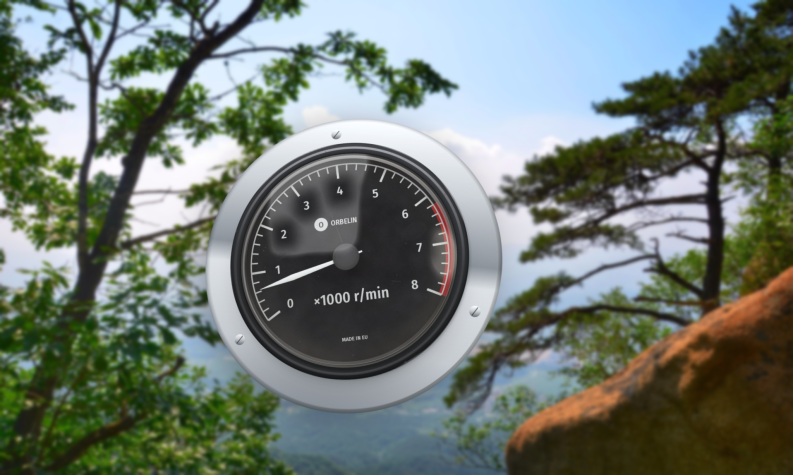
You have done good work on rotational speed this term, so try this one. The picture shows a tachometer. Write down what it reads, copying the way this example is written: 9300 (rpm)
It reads 600 (rpm)
